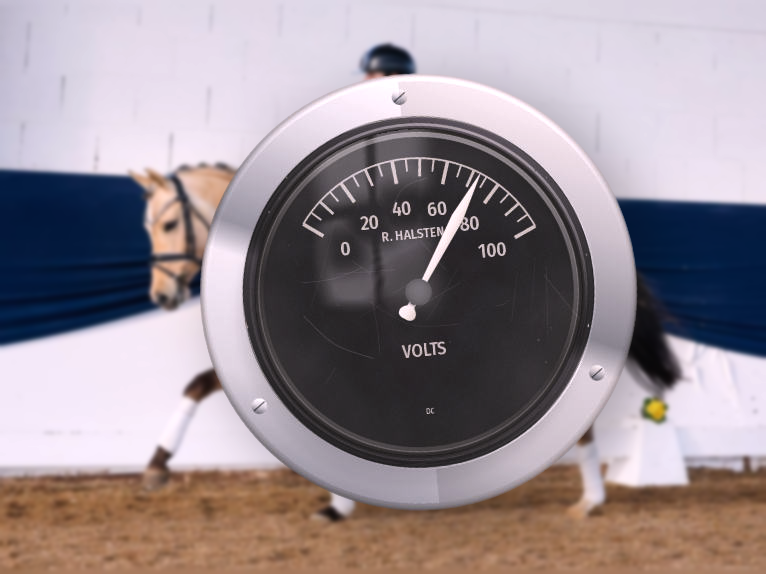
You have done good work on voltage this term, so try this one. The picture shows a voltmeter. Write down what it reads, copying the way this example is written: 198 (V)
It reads 72.5 (V)
